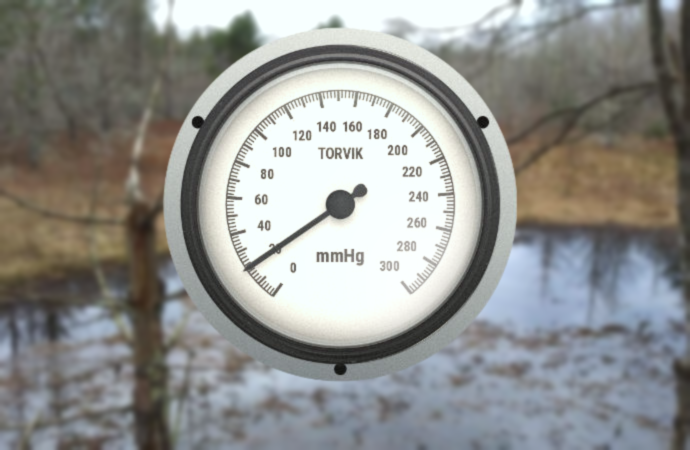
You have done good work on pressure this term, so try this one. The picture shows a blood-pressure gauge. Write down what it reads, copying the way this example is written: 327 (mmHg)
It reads 20 (mmHg)
